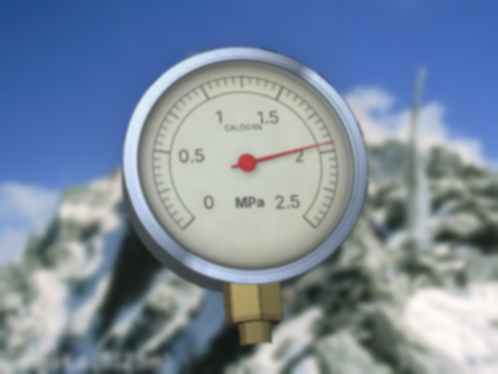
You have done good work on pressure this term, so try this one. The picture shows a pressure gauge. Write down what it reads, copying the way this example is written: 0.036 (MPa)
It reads 1.95 (MPa)
